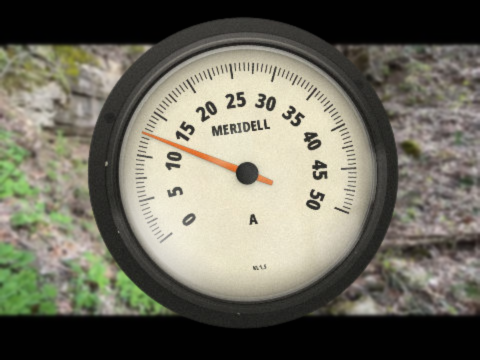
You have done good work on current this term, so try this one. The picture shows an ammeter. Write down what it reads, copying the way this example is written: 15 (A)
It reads 12.5 (A)
